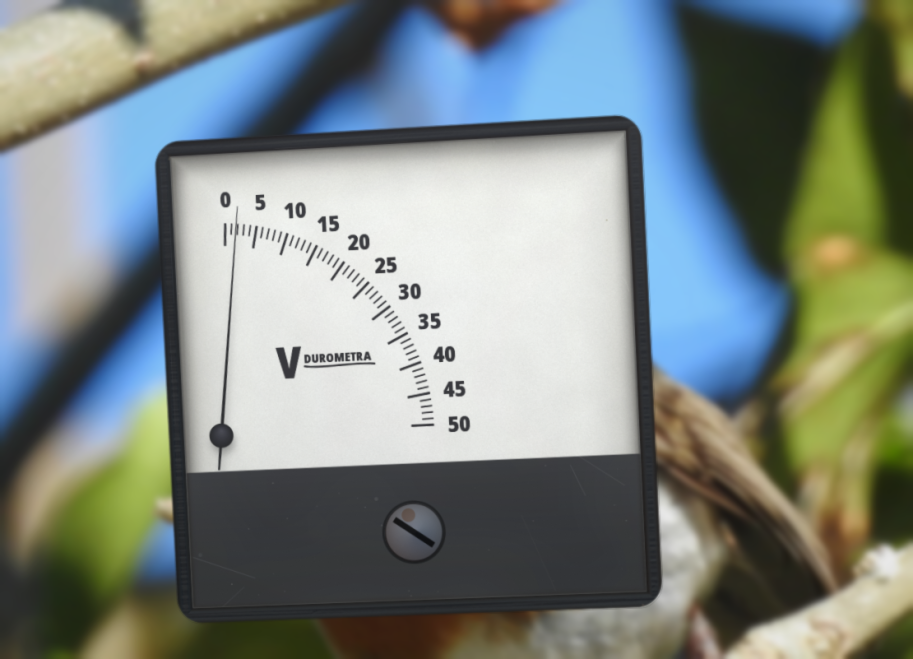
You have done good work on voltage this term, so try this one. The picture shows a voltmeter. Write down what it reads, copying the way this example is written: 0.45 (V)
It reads 2 (V)
